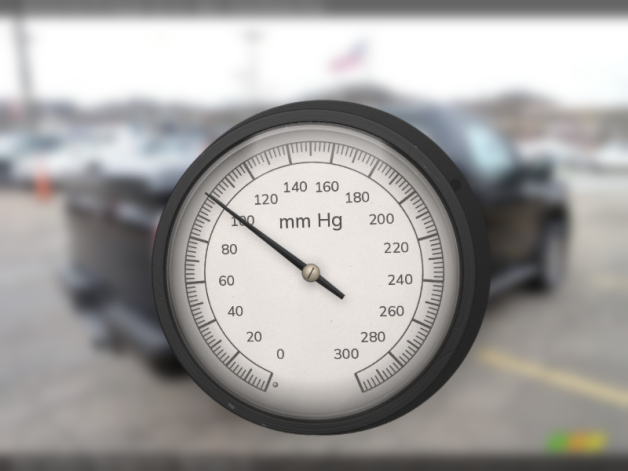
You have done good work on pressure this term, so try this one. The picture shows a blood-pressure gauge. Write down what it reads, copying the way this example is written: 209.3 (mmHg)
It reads 100 (mmHg)
